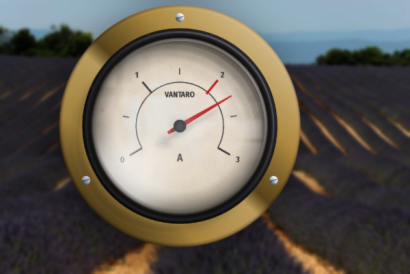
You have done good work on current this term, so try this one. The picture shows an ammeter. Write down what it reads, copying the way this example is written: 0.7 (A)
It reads 2.25 (A)
